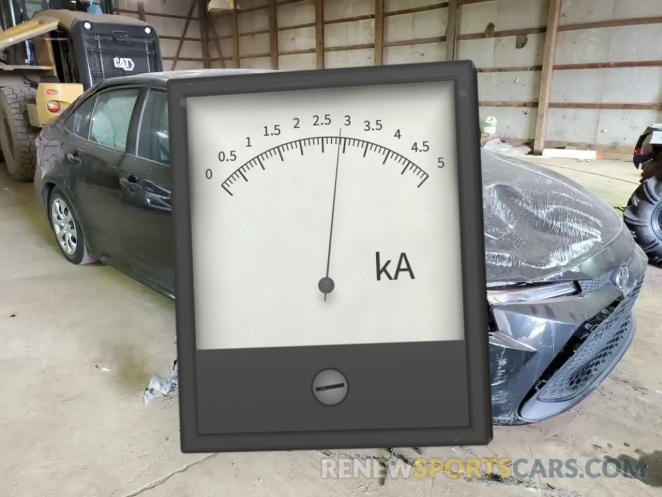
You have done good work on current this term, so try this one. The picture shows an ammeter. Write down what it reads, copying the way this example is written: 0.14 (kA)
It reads 2.9 (kA)
